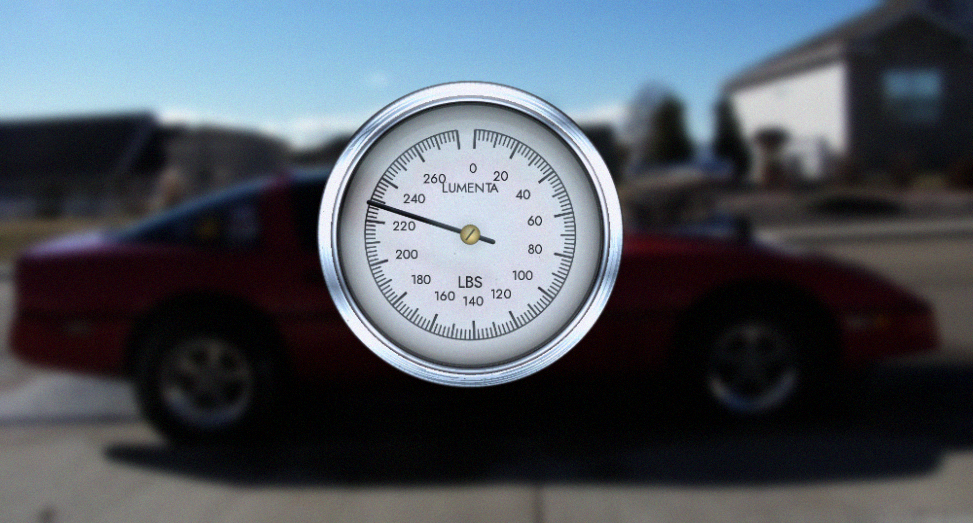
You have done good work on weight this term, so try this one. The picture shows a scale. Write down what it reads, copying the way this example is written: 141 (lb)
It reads 228 (lb)
